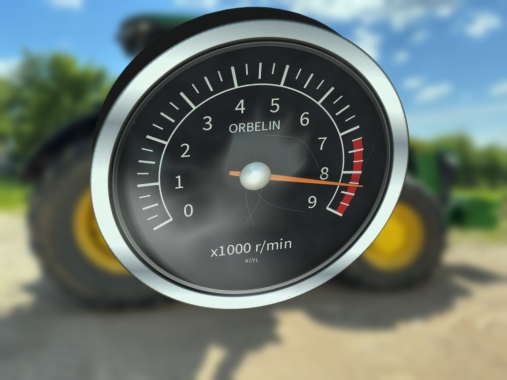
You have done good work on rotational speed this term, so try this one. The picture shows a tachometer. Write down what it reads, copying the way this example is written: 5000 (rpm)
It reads 8250 (rpm)
